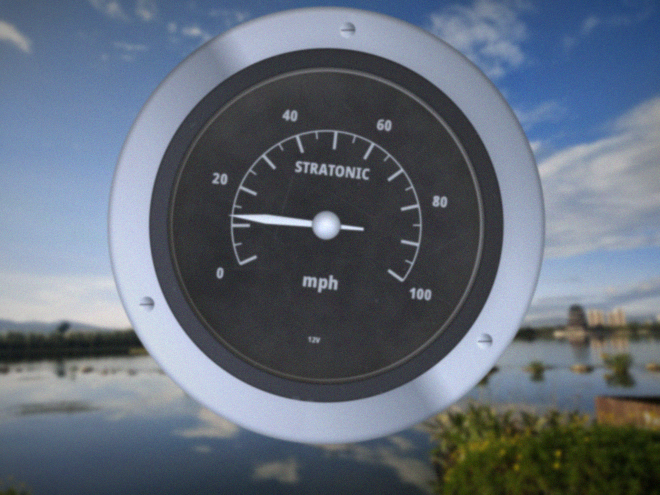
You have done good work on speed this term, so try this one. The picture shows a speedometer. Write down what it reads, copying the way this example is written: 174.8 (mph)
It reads 12.5 (mph)
